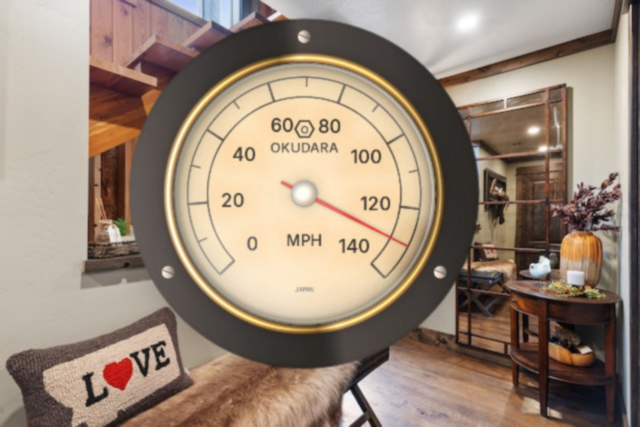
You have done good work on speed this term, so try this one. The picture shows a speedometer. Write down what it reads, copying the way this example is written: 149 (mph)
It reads 130 (mph)
